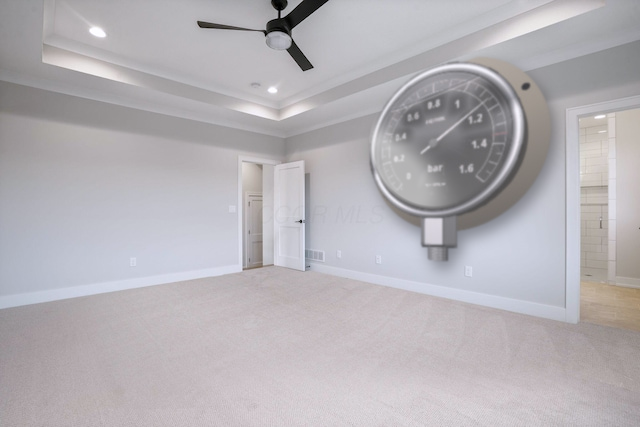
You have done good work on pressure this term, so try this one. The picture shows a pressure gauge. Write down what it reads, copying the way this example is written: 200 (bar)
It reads 1.15 (bar)
